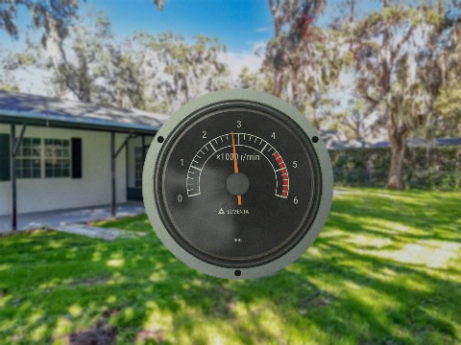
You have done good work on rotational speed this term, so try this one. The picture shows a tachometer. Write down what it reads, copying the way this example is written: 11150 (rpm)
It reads 2800 (rpm)
